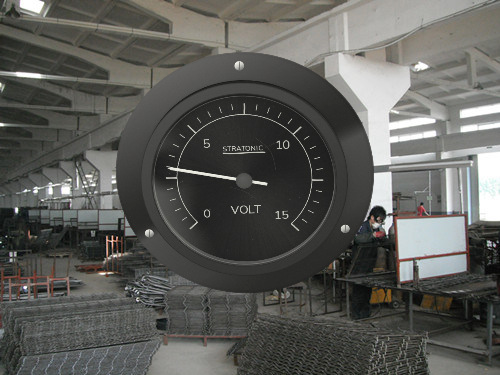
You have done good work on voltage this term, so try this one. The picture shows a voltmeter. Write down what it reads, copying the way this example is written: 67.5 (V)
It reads 3 (V)
